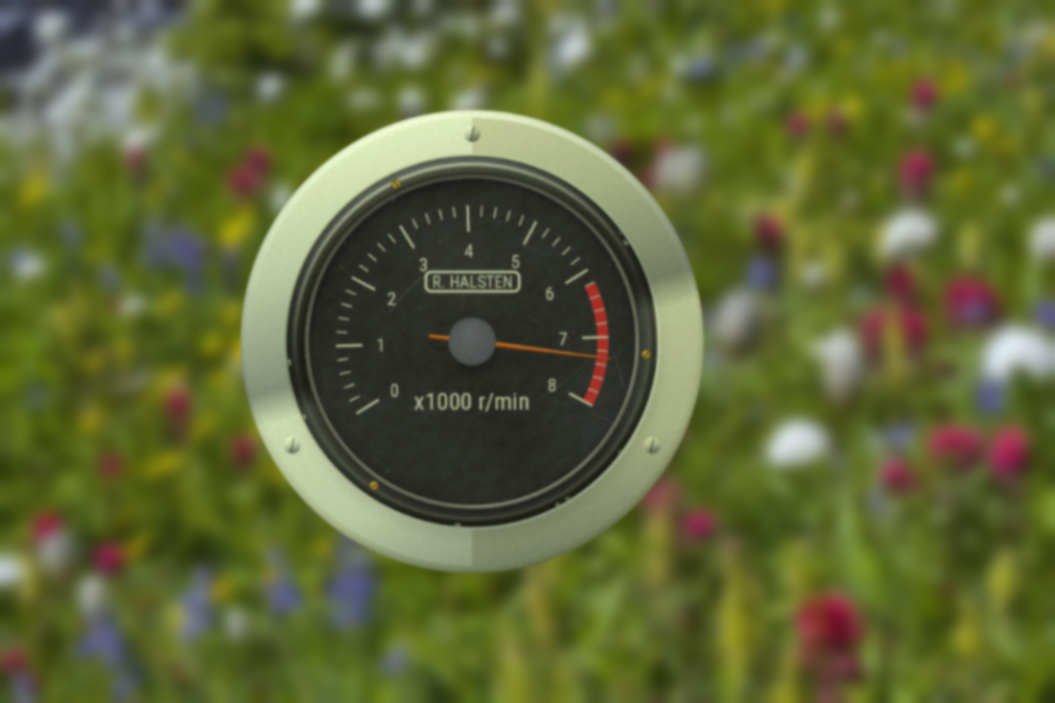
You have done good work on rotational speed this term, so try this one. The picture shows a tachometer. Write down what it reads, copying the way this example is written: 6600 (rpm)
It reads 7300 (rpm)
